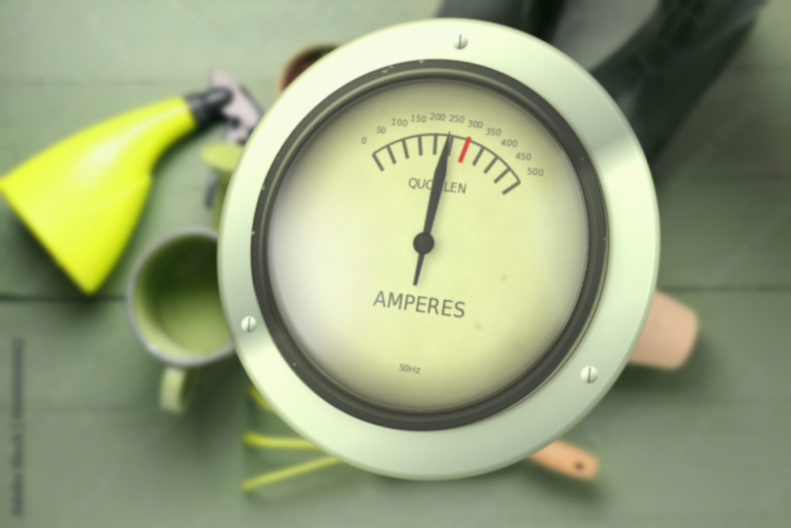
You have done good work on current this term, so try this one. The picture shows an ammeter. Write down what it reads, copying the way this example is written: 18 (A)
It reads 250 (A)
